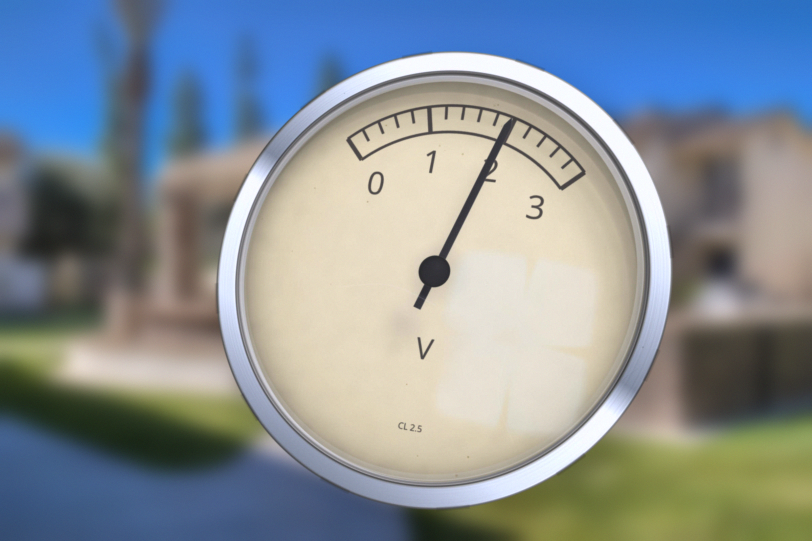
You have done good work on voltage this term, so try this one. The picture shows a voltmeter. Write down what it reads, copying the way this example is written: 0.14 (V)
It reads 2 (V)
